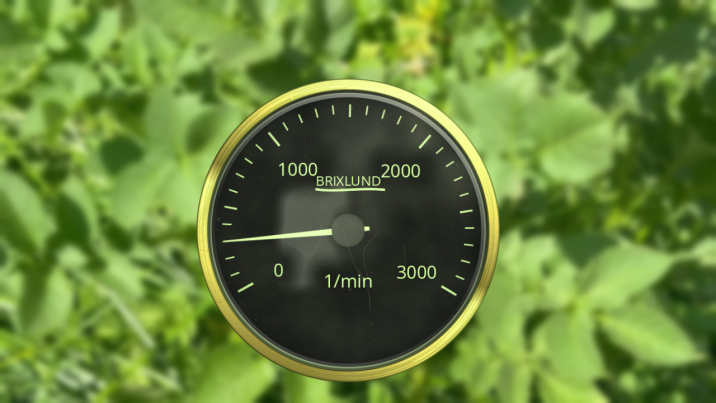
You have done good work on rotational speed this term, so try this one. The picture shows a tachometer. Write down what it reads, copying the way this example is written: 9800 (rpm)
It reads 300 (rpm)
